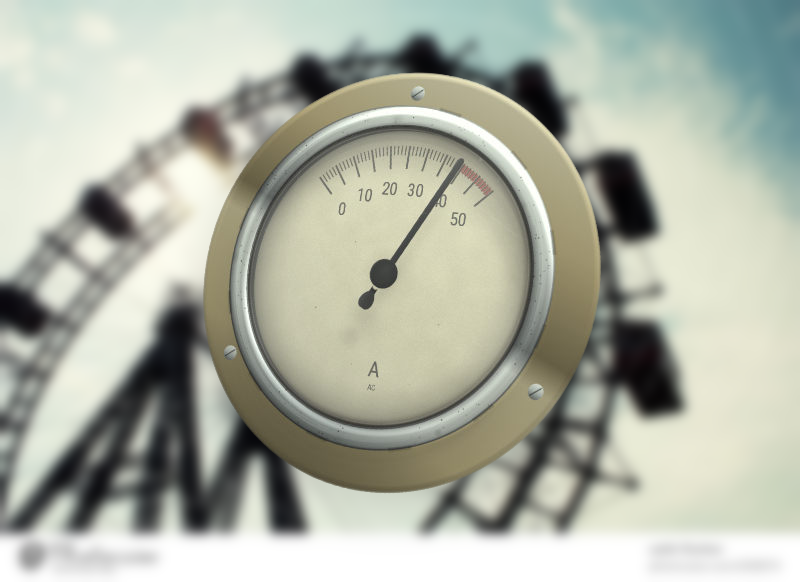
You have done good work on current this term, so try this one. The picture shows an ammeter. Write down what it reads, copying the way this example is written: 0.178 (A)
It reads 40 (A)
